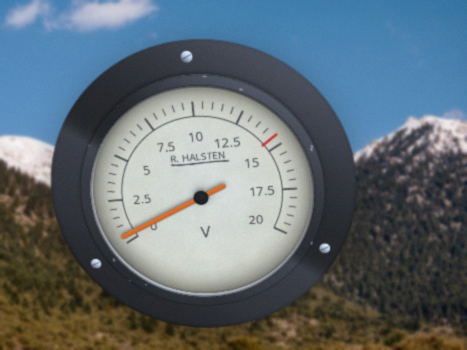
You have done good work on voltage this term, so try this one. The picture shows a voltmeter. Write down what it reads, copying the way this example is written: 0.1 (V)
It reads 0.5 (V)
